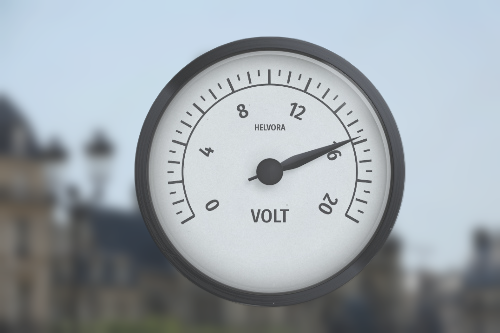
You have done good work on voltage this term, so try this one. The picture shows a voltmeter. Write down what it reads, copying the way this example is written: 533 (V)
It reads 15.75 (V)
